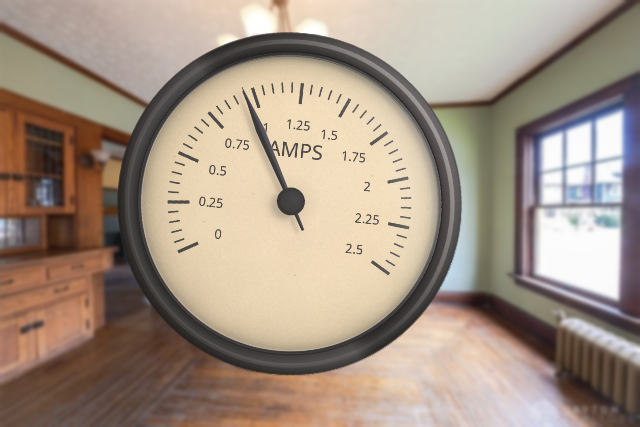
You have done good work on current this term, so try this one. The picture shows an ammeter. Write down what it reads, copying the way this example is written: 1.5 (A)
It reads 0.95 (A)
